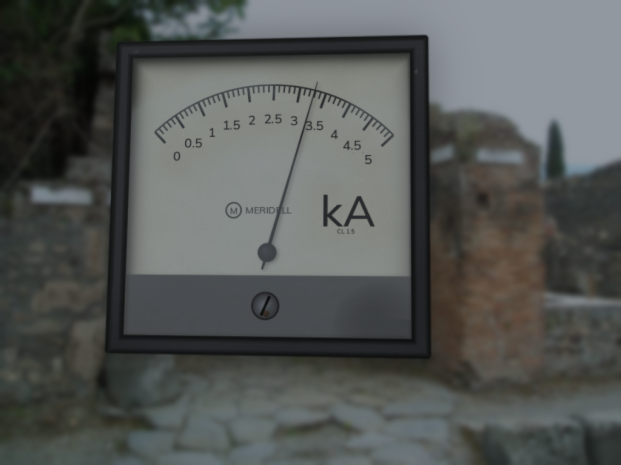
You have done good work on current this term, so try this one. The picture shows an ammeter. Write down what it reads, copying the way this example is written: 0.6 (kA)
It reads 3.3 (kA)
